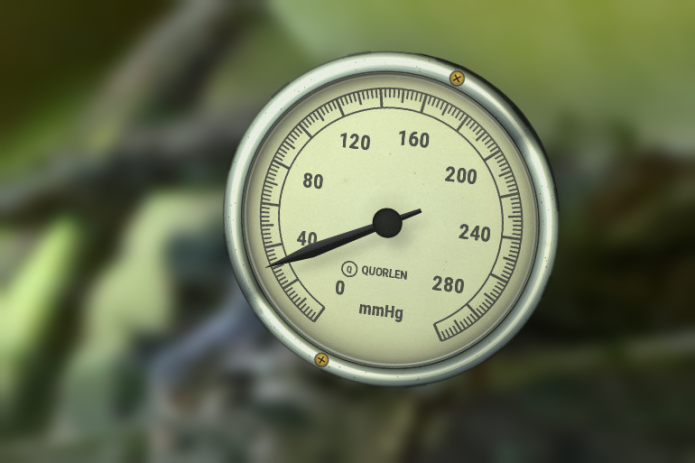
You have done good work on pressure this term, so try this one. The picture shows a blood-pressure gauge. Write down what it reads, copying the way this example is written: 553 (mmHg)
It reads 32 (mmHg)
